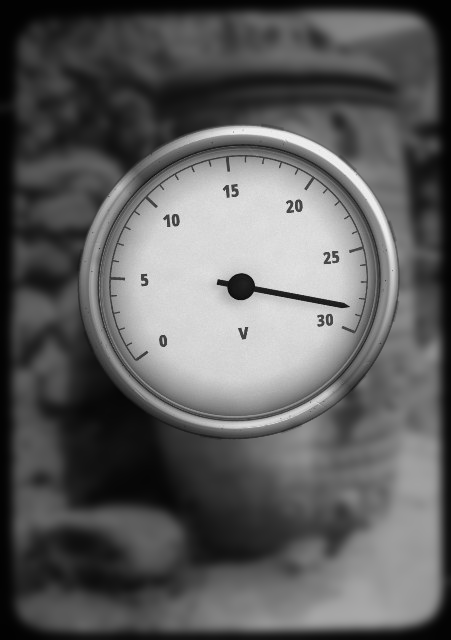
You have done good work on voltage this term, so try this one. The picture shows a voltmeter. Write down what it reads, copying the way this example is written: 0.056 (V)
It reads 28.5 (V)
